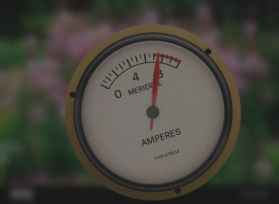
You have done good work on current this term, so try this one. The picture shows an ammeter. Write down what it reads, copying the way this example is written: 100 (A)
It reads 7.5 (A)
